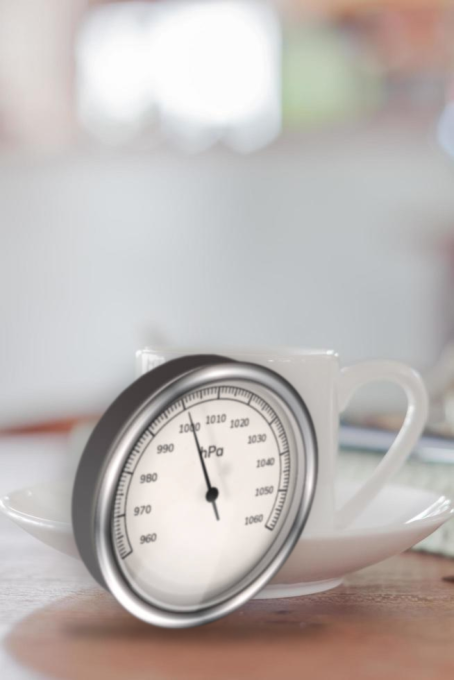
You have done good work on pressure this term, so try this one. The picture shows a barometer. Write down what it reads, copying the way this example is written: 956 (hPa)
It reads 1000 (hPa)
